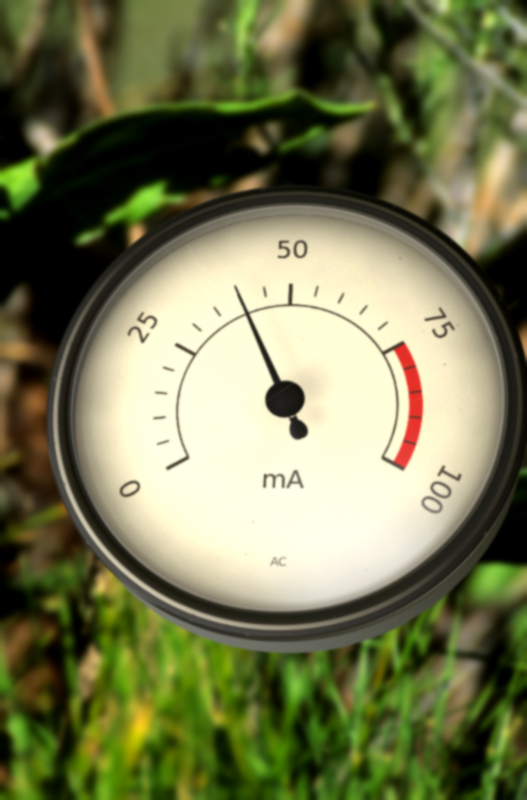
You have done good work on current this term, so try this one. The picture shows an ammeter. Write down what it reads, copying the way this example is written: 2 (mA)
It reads 40 (mA)
